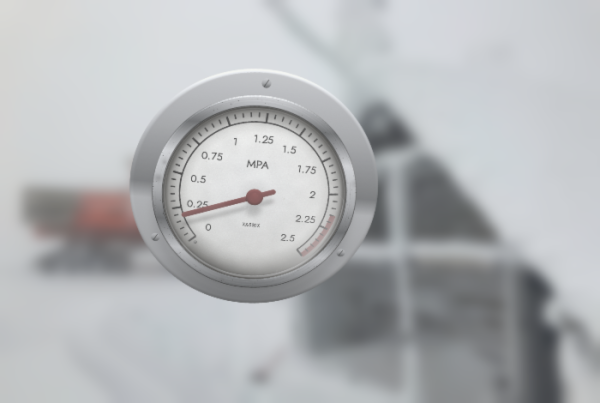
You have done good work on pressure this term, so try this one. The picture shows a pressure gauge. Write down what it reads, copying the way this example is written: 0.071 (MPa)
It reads 0.2 (MPa)
